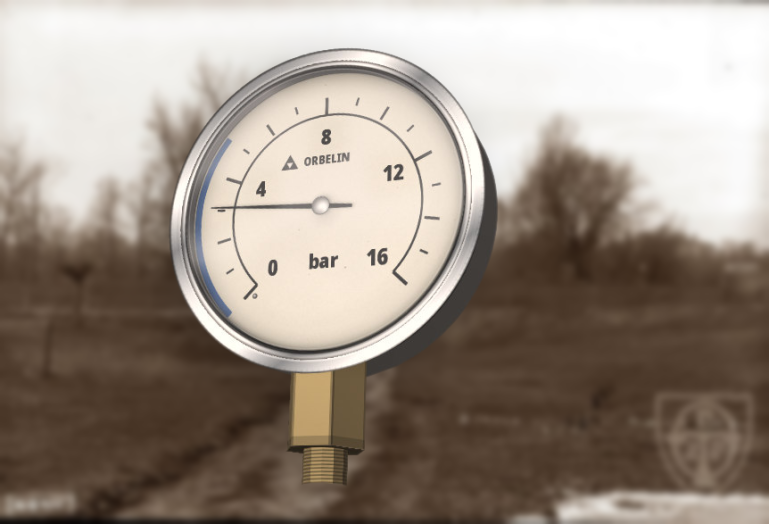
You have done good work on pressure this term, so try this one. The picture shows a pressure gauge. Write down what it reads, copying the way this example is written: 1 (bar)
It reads 3 (bar)
